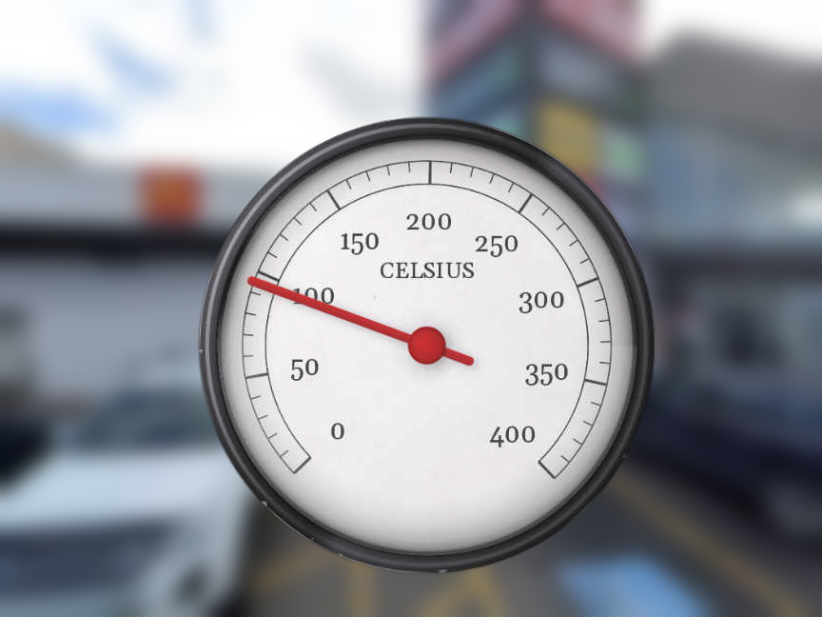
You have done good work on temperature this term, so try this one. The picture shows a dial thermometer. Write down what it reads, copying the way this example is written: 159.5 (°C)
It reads 95 (°C)
